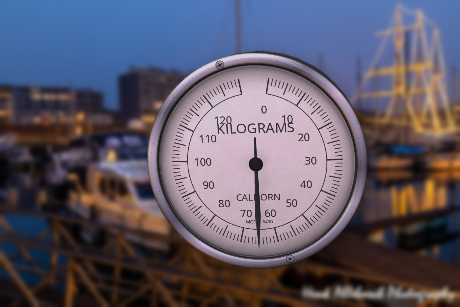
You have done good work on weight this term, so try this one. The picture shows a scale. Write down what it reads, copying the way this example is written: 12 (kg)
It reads 65 (kg)
